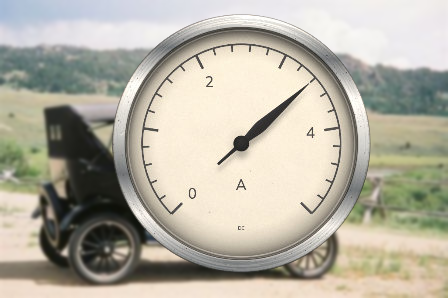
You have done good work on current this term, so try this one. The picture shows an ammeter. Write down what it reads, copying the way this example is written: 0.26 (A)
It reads 3.4 (A)
